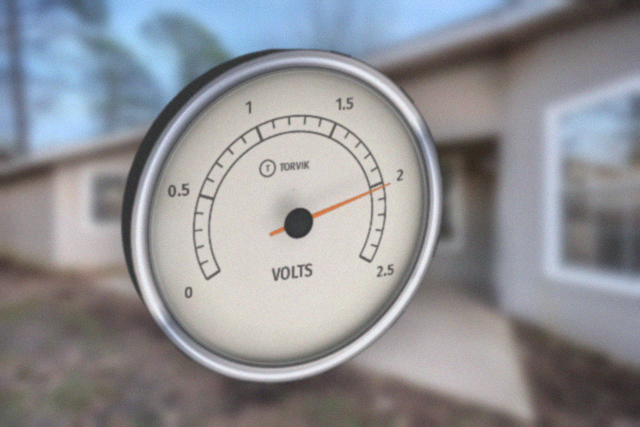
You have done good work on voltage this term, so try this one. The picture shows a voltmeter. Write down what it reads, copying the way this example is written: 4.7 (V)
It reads 2 (V)
